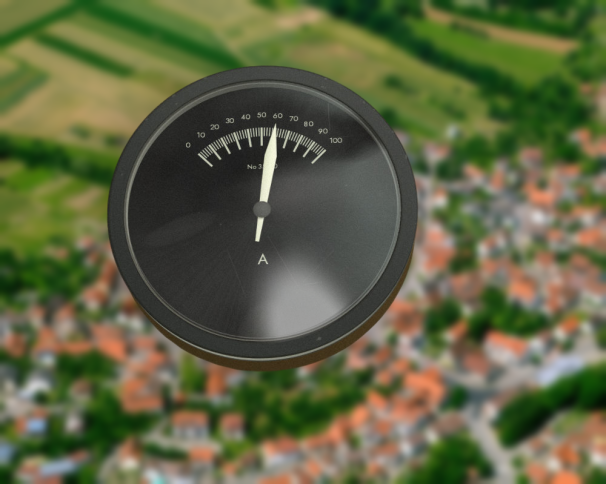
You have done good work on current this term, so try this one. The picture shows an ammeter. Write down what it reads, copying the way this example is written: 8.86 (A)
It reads 60 (A)
